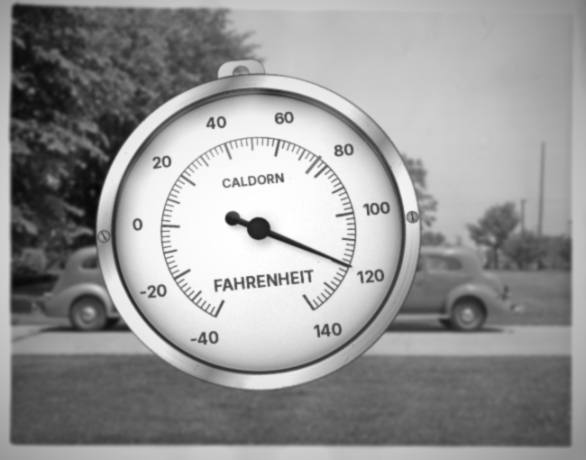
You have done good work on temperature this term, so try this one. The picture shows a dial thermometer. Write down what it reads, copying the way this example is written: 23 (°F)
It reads 120 (°F)
